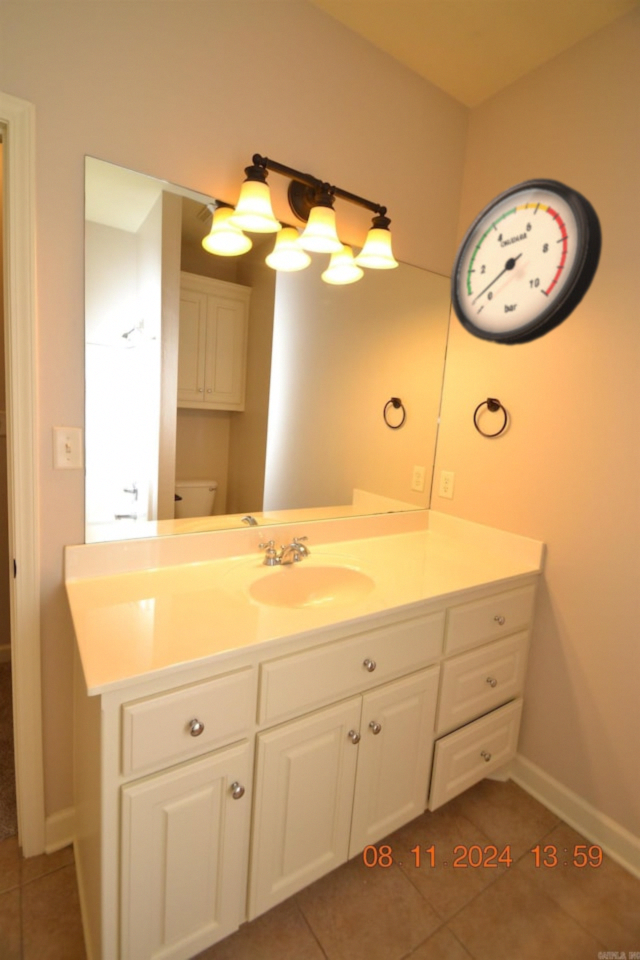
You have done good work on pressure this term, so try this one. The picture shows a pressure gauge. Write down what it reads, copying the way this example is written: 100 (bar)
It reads 0.5 (bar)
